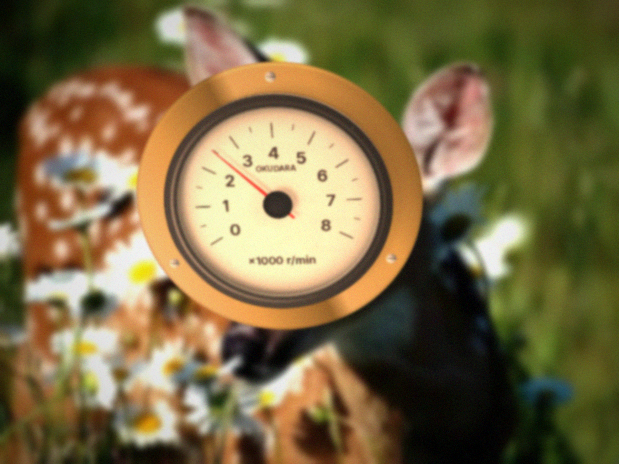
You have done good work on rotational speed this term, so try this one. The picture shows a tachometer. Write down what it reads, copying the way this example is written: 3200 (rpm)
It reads 2500 (rpm)
